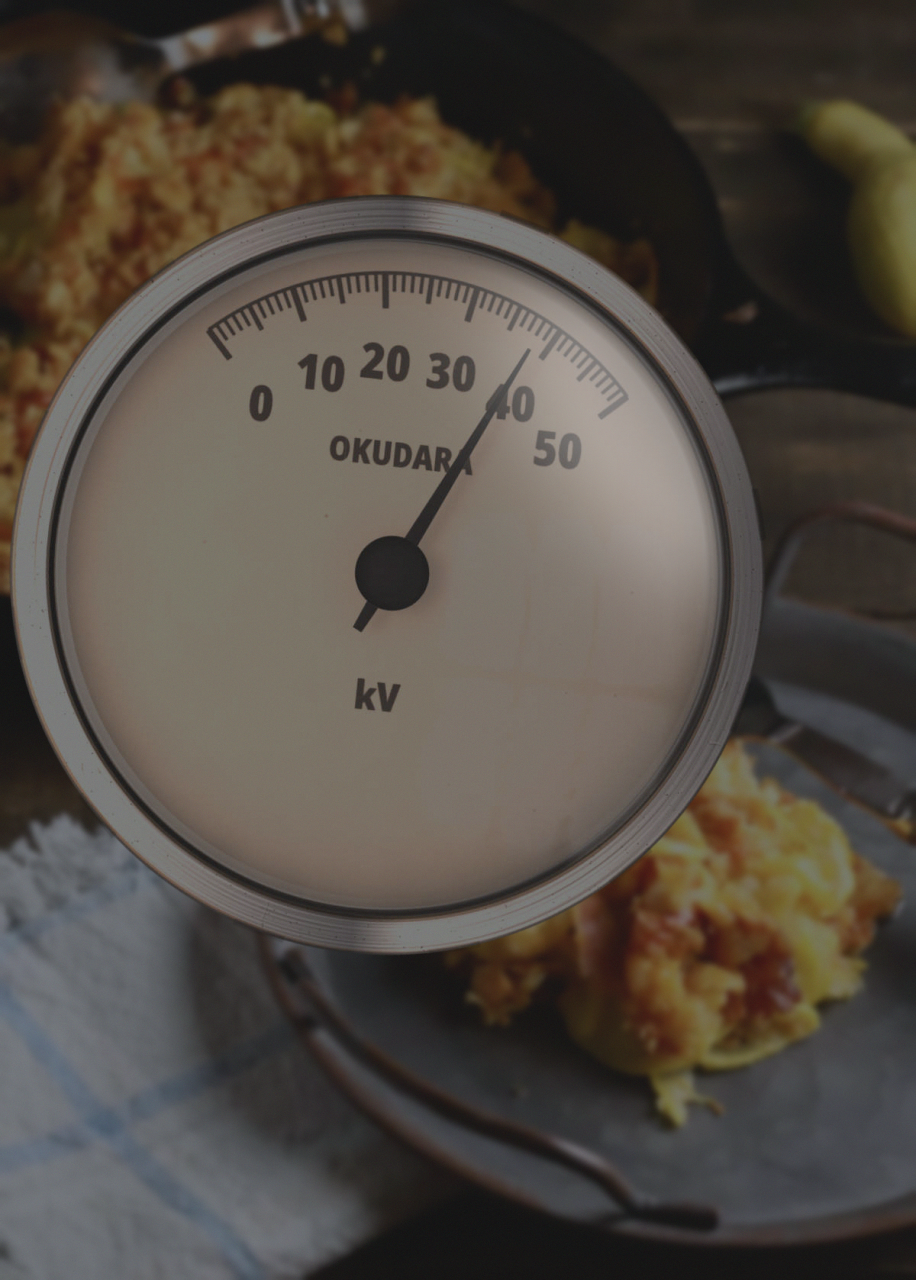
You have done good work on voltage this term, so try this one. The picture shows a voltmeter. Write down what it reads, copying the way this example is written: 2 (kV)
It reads 38 (kV)
